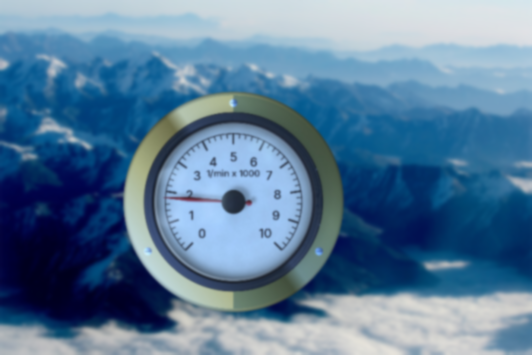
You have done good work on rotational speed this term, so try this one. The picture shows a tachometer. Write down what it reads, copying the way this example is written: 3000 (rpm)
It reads 1800 (rpm)
